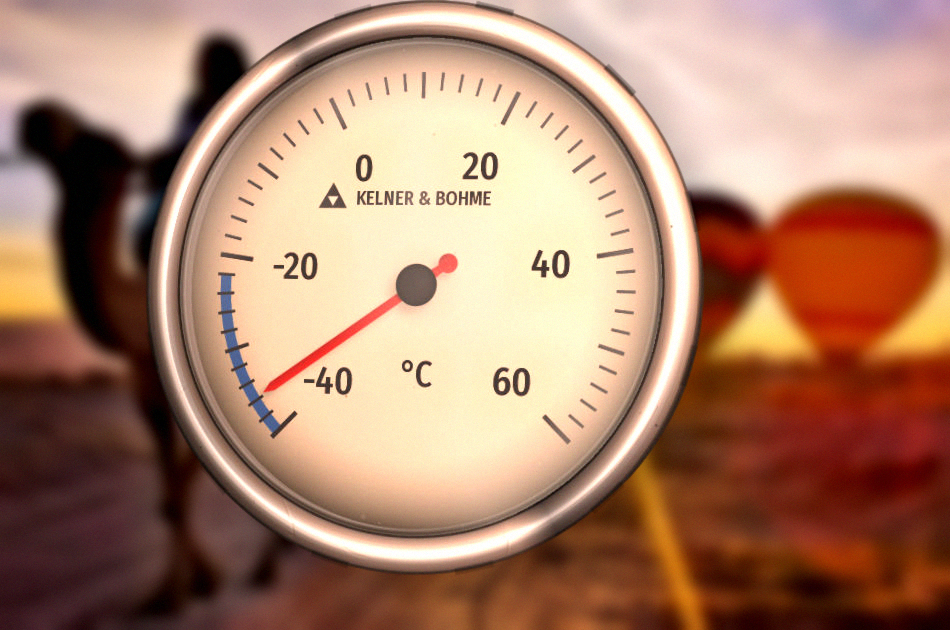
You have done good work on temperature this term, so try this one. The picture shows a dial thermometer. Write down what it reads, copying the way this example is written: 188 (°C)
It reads -36 (°C)
